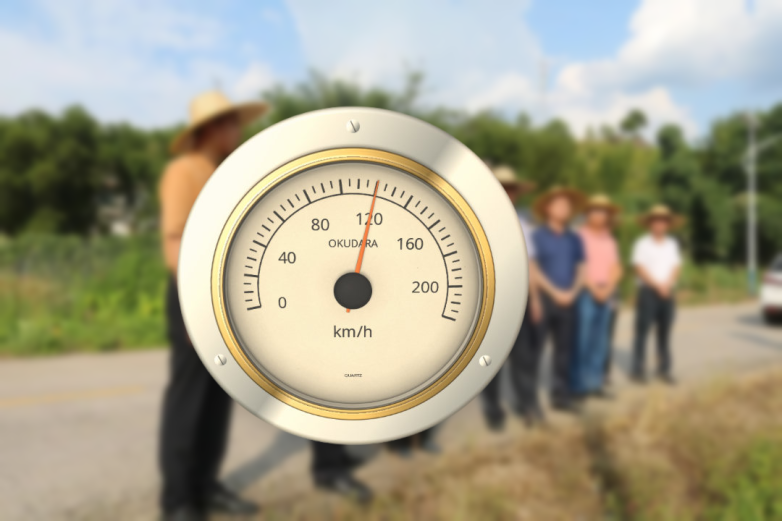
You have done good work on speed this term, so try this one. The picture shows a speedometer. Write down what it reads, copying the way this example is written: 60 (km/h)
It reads 120 (km/h)
